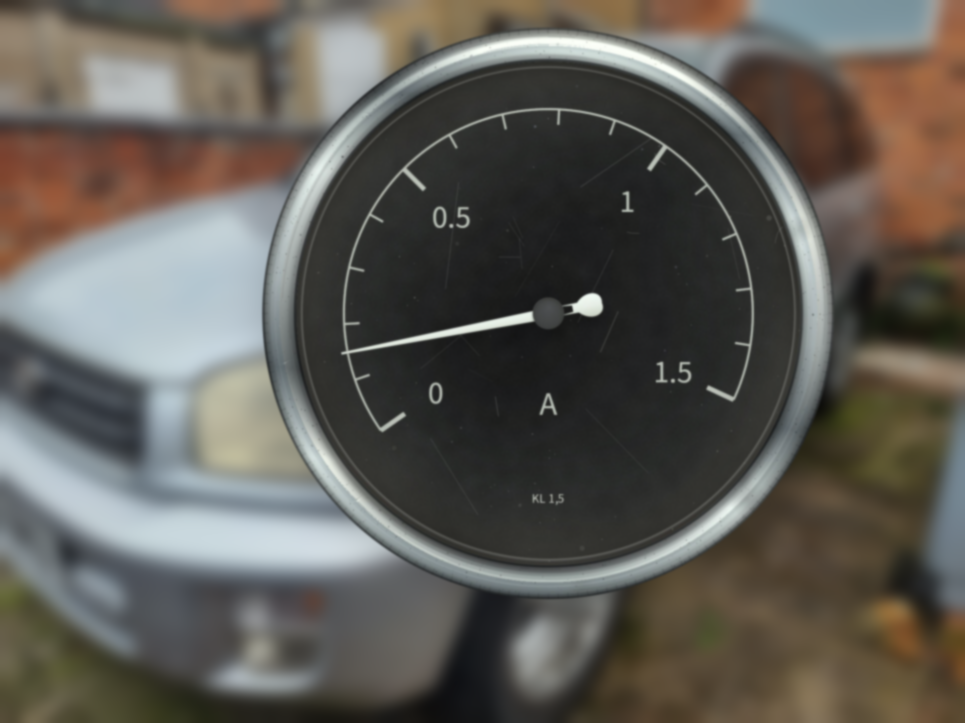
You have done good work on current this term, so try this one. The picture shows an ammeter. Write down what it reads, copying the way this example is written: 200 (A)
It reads 0.15 (A)
